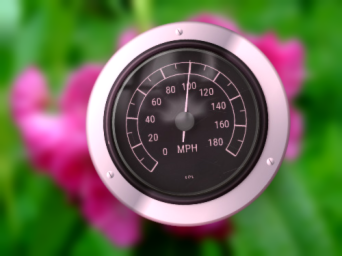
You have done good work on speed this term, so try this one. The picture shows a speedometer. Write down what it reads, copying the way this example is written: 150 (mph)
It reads 100 (mph)
